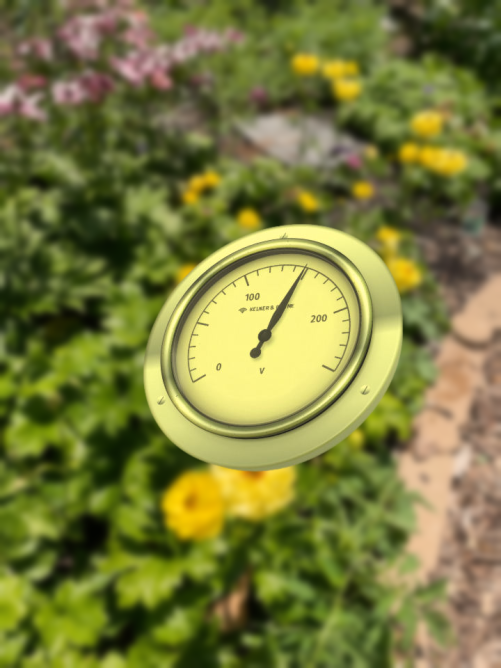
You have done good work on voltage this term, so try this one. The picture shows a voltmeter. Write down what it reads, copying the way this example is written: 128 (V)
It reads 150 (V)
